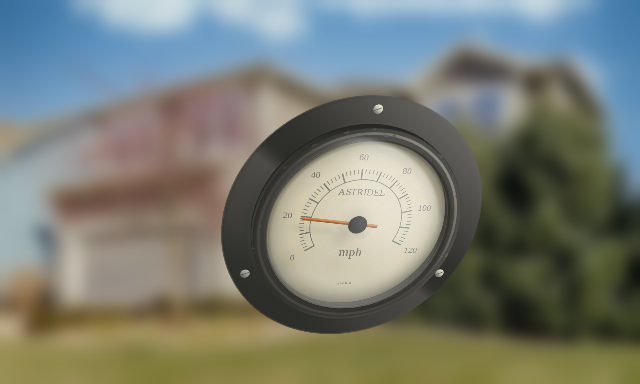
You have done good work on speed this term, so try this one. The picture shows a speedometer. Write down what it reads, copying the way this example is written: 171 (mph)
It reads 20 (mph)
